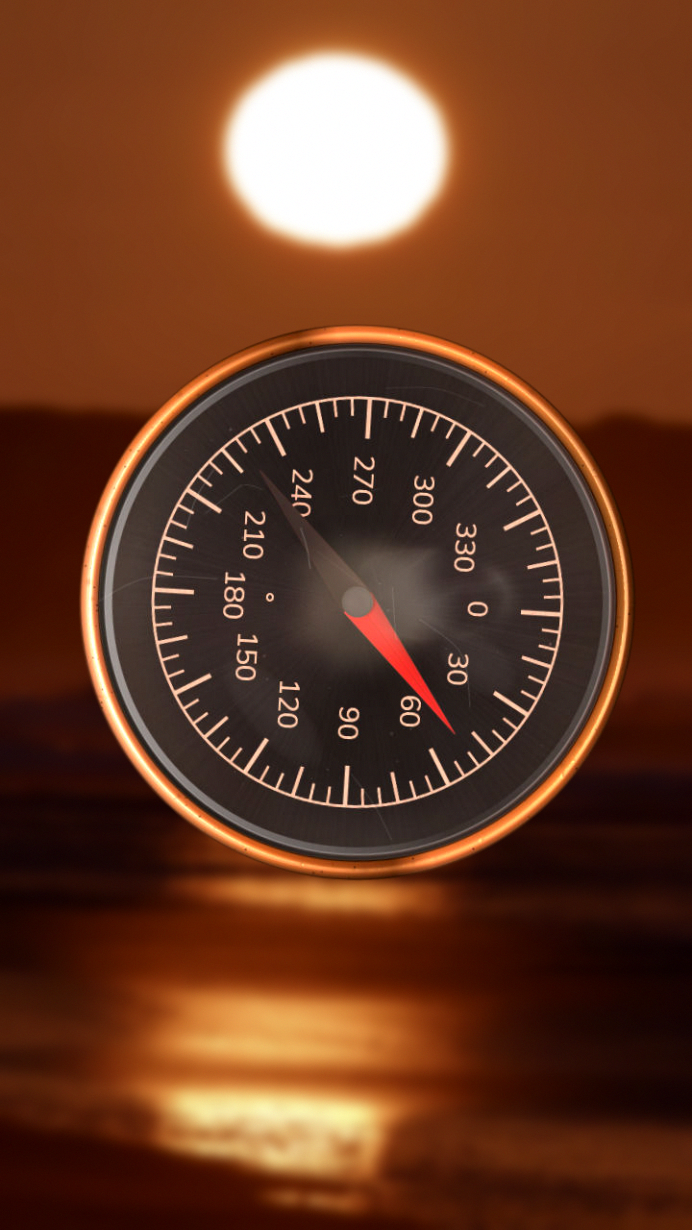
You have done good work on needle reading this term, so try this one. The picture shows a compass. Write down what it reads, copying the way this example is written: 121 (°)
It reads 50 (°)
